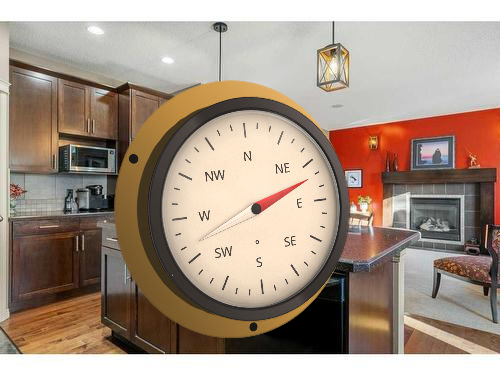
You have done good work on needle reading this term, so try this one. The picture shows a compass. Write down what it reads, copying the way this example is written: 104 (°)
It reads 70 (°)
